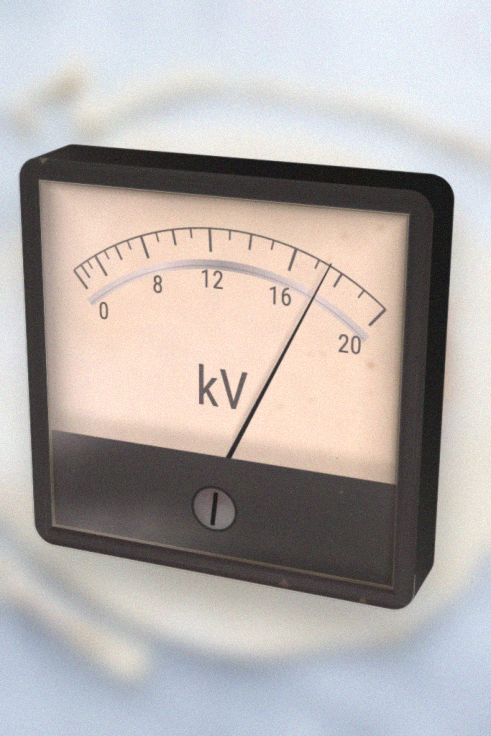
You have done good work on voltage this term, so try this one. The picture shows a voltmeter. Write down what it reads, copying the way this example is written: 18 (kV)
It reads 17.5 (kV)
